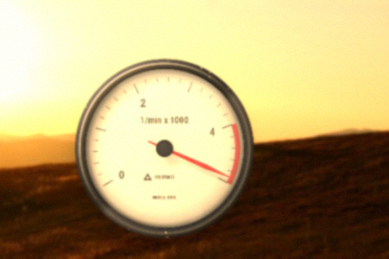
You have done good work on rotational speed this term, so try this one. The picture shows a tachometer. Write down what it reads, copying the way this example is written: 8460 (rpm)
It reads 4900 (rpm)
